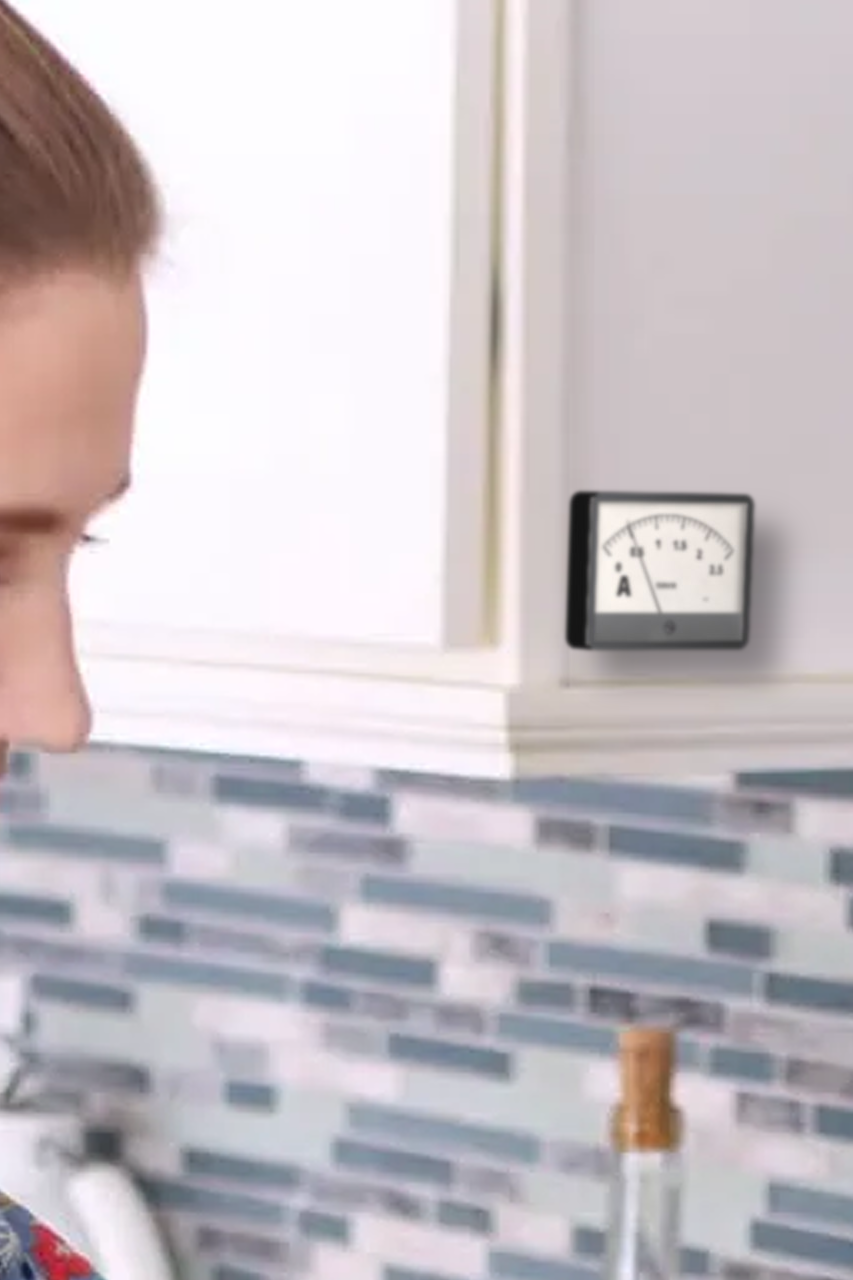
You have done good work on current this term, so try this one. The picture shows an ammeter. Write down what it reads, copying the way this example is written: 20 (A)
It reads 0.5 (A)
